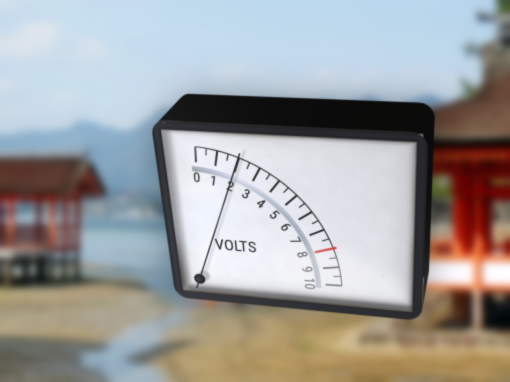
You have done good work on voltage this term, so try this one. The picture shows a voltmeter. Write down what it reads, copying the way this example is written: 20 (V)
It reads 2 (V)
